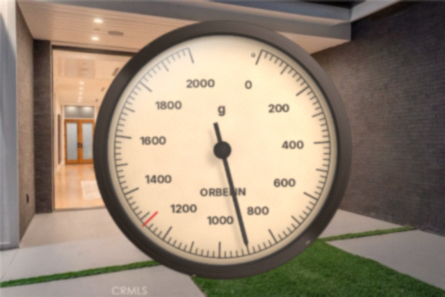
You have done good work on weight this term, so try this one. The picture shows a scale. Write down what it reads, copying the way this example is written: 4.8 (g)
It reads 900 (g)
